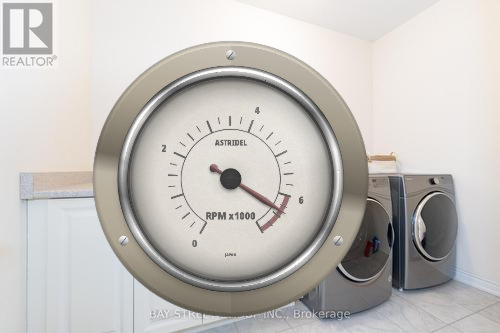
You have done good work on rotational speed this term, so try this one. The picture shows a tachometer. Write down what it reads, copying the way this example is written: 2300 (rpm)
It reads 6375 (rpm)
